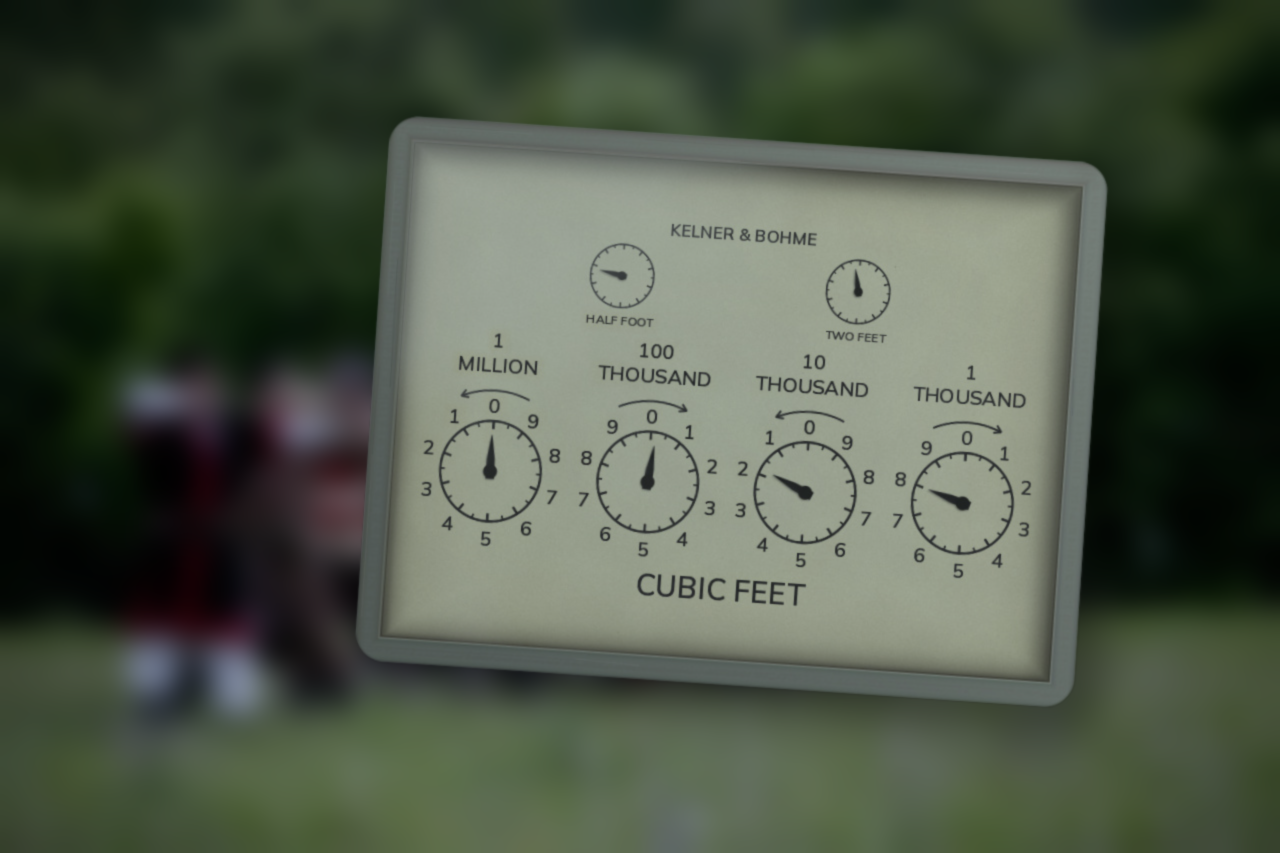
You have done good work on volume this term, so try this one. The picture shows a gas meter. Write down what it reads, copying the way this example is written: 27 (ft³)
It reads 1800 (ft³)
